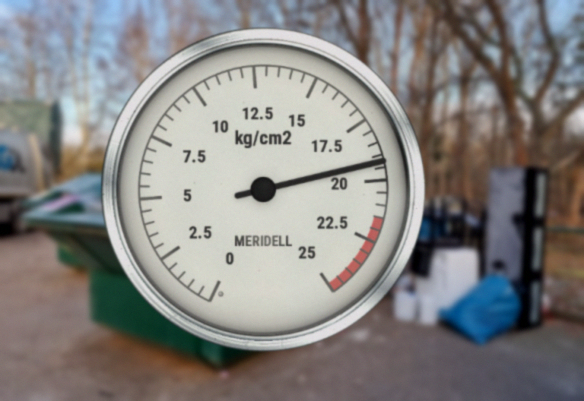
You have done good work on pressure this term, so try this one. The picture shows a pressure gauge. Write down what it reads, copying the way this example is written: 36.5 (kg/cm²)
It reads 19.25 (kg/cm²)
